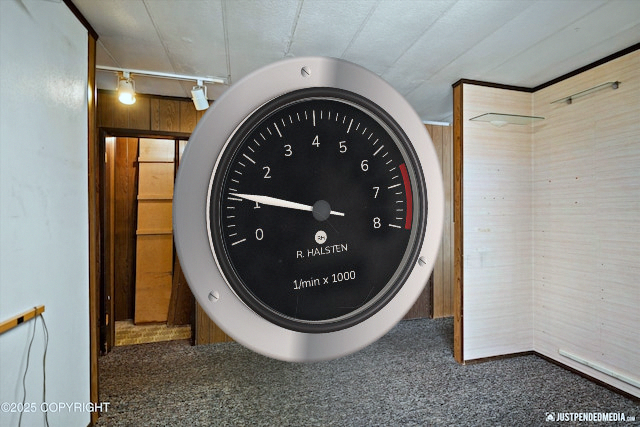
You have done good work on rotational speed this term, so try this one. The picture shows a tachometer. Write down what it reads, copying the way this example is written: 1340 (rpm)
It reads 1100 (rpm)
